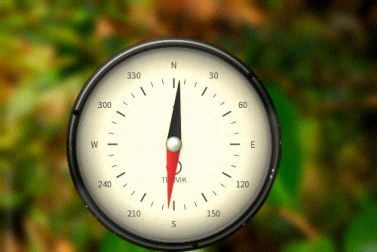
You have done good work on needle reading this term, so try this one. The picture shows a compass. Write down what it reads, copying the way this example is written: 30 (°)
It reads 185 (°)
